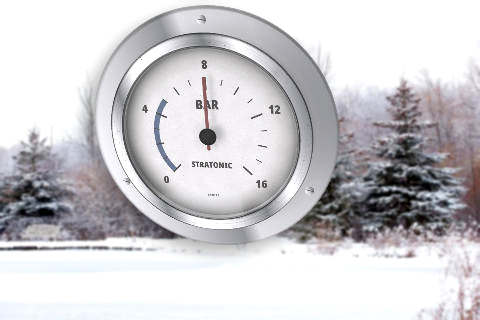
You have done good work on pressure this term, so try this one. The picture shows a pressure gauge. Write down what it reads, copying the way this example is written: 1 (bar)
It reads 8 (bar)
